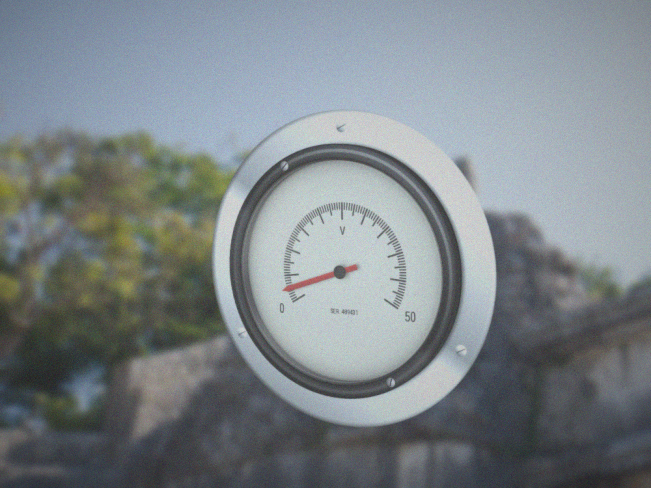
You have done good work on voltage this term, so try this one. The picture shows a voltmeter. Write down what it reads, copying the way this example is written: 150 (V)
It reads 2.5 (V)
